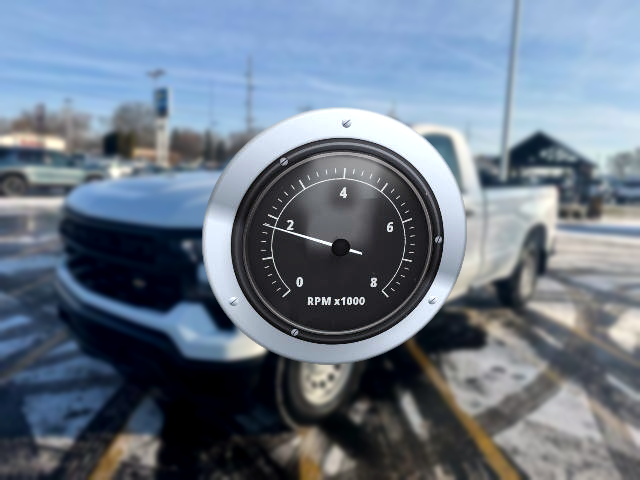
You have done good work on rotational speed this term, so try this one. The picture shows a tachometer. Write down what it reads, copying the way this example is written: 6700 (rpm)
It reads 1800 (rpm)
